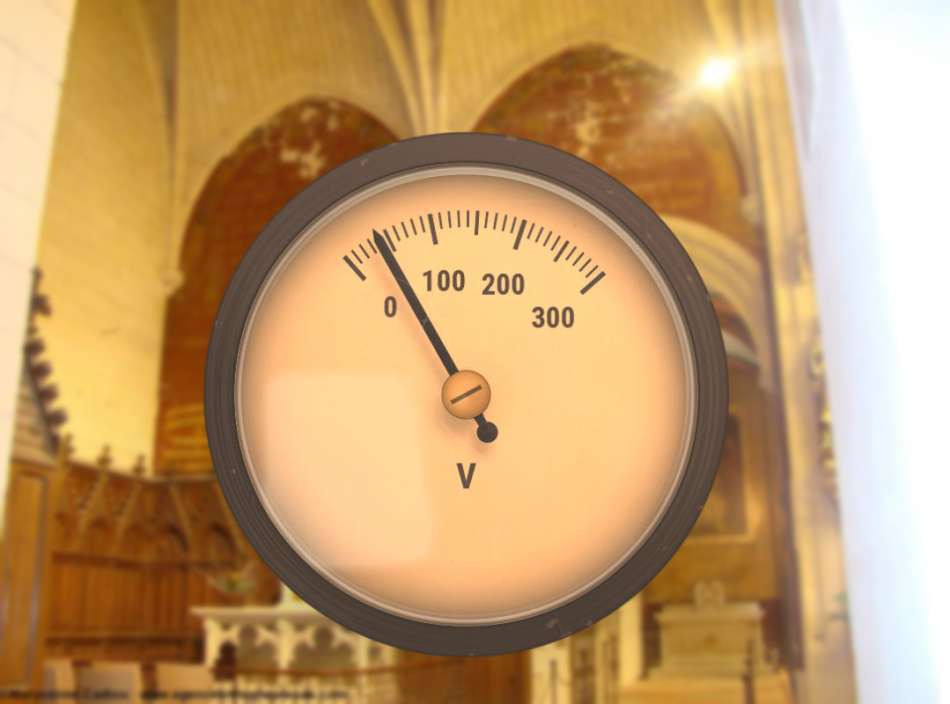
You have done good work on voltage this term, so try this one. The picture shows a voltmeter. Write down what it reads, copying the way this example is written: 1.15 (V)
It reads 40 (V)
